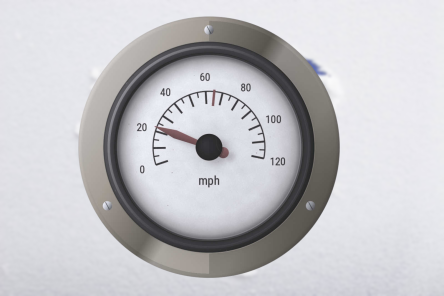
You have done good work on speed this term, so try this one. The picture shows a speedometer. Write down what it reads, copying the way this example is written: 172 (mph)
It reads 22.5 (mph)
